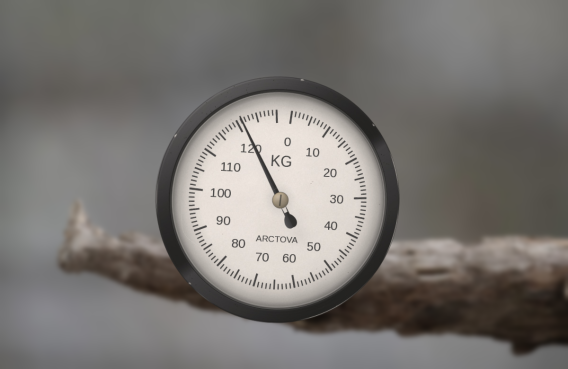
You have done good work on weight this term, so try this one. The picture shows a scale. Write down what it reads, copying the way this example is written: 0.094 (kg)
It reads 121 (kg)
